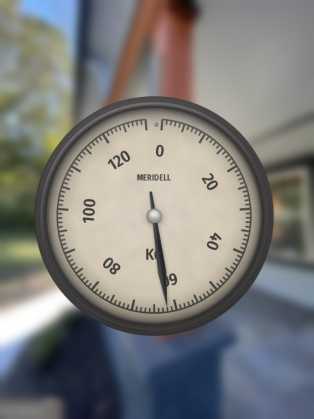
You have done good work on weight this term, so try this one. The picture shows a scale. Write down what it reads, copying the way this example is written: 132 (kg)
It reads 62 (kg)
